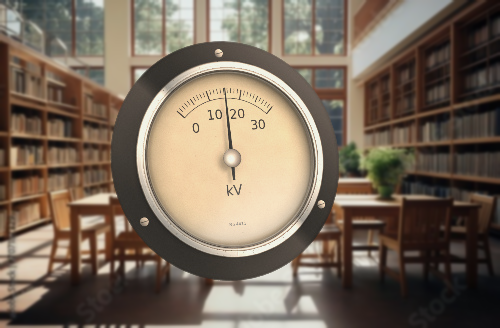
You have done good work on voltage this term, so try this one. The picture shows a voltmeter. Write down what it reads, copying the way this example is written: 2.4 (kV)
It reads 15 (kV)
